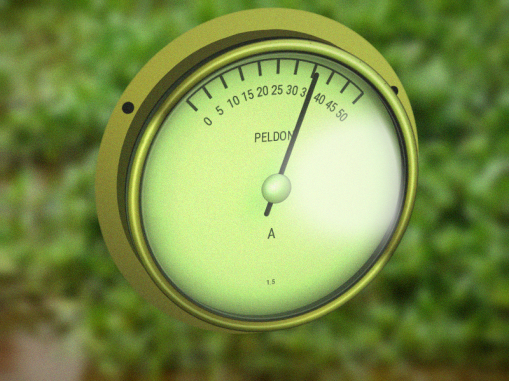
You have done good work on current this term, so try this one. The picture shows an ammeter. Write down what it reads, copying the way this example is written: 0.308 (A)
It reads 35 (A)
